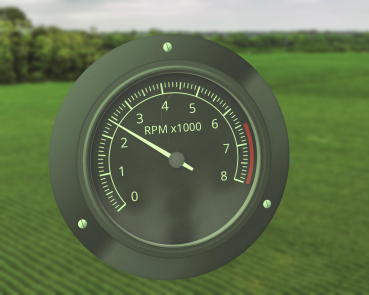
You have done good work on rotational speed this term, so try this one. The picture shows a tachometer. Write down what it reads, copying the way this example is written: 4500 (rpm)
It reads 2400 (rpm)
